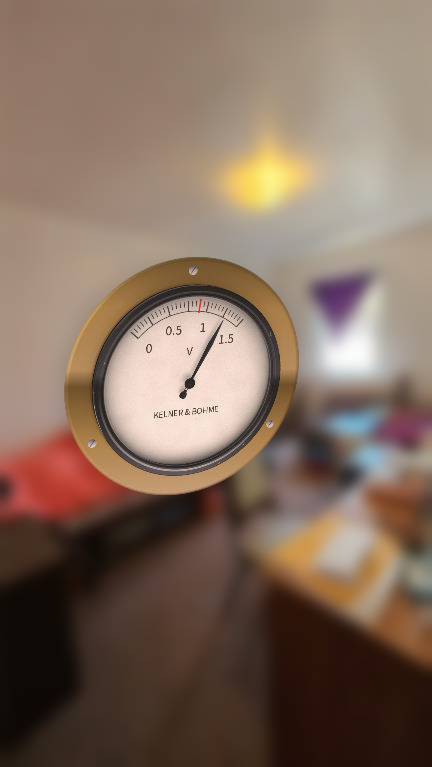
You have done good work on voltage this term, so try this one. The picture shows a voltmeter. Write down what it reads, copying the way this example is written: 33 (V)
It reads 1.25 (V)
